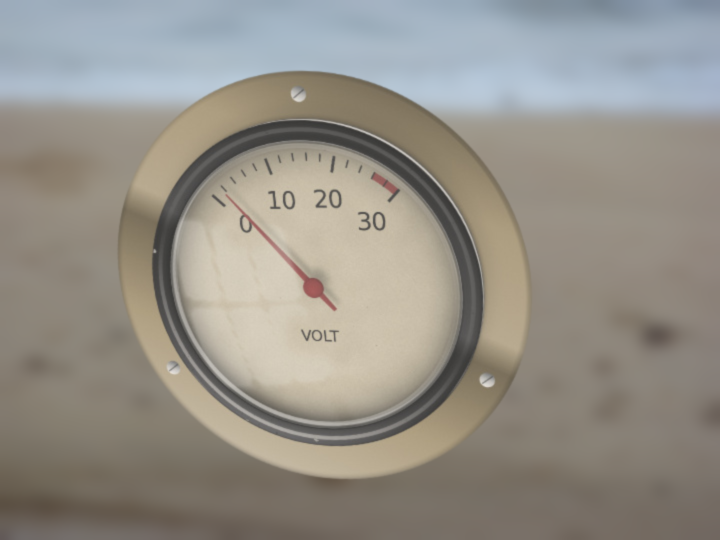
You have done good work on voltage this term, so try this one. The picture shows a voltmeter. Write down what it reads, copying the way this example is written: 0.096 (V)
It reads 2 (V)
